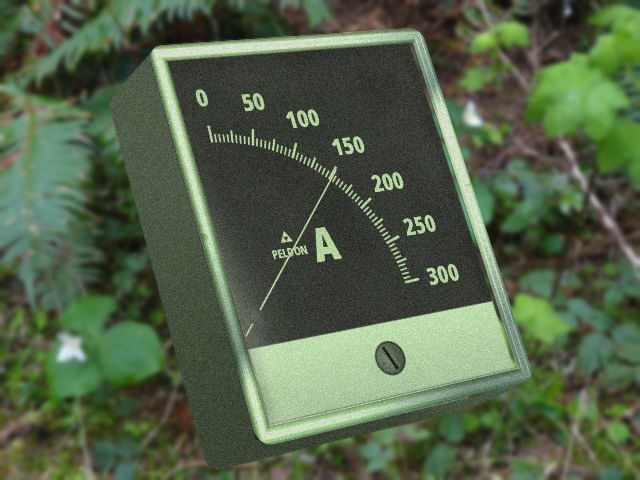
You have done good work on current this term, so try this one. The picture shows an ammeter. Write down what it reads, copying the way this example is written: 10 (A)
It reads 150 (A)
